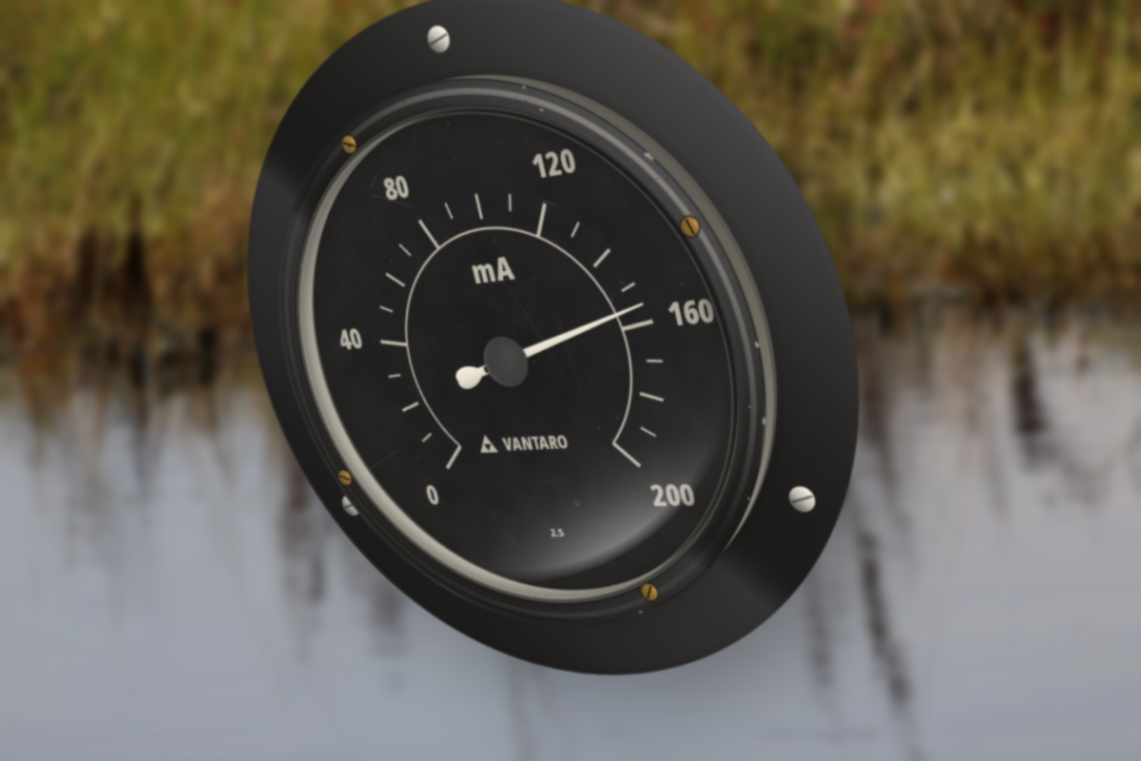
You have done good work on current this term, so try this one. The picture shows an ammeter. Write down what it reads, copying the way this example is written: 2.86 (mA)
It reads 155 (mA)
